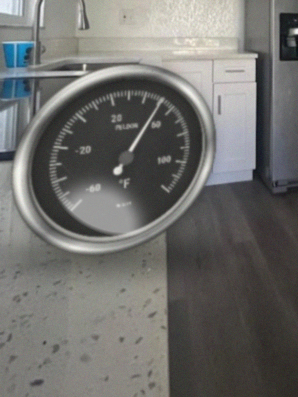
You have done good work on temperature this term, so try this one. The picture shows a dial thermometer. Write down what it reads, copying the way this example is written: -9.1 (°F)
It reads 50 (°F)
